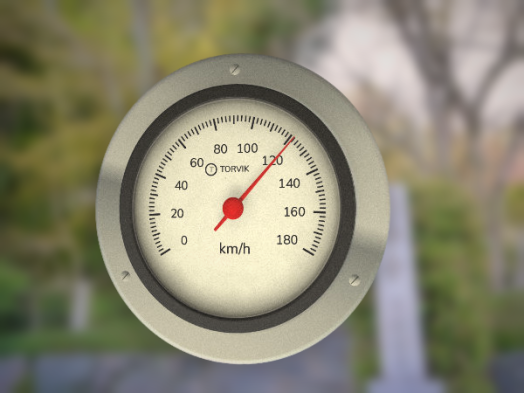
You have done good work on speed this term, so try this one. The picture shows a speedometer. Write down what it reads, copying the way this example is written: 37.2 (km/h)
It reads 122 (km/h)
